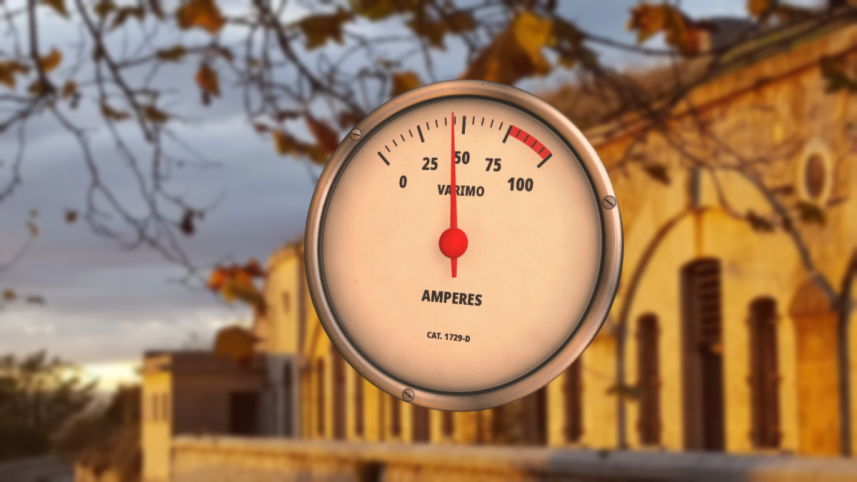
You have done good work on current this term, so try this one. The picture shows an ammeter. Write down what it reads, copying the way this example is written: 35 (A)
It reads 45 (A)
